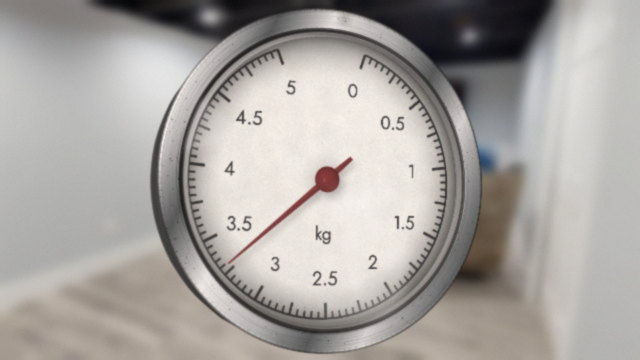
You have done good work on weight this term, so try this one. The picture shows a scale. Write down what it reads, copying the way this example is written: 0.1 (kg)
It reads 3.3 (kg)
